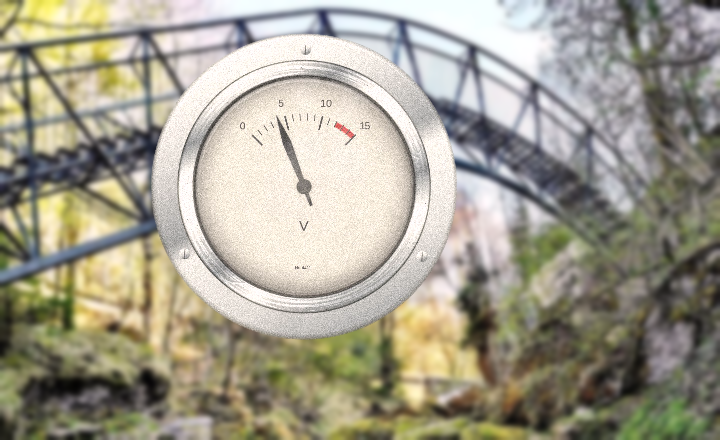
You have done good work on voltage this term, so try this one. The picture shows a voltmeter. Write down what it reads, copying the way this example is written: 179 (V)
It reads 4 (V)
